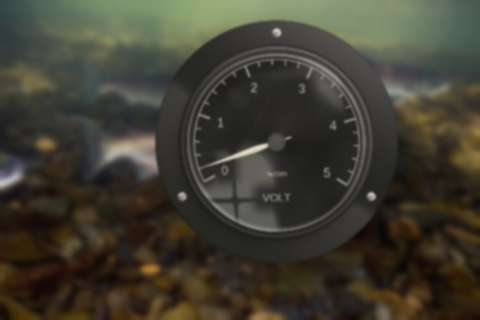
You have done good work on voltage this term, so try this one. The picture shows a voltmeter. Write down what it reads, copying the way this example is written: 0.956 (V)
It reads 0.2 (V)
